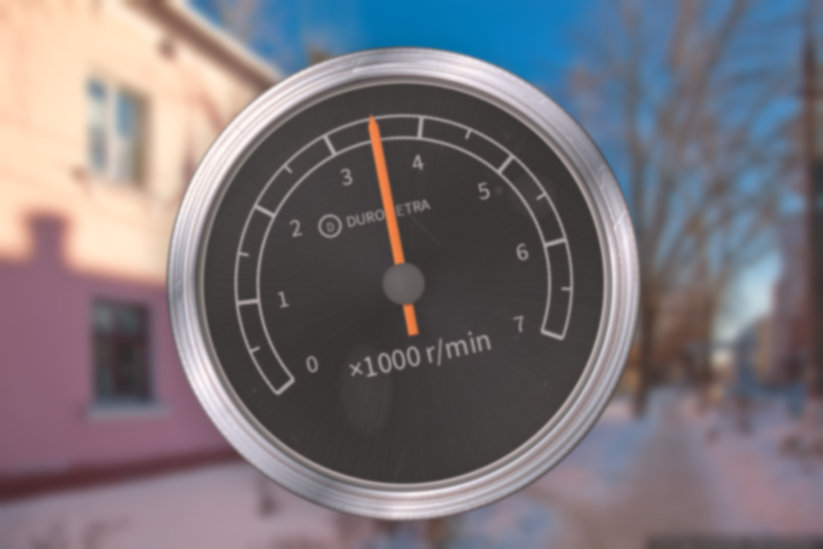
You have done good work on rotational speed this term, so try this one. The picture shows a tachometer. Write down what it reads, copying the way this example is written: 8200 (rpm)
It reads 3500 (rpm)
